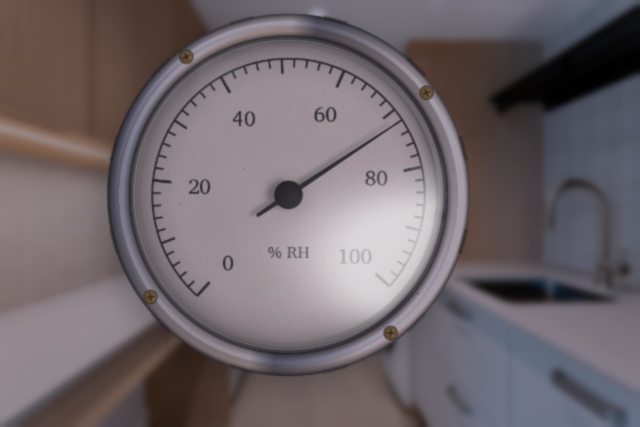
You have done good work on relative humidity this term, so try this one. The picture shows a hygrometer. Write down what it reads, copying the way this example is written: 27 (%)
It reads 72 (%)
